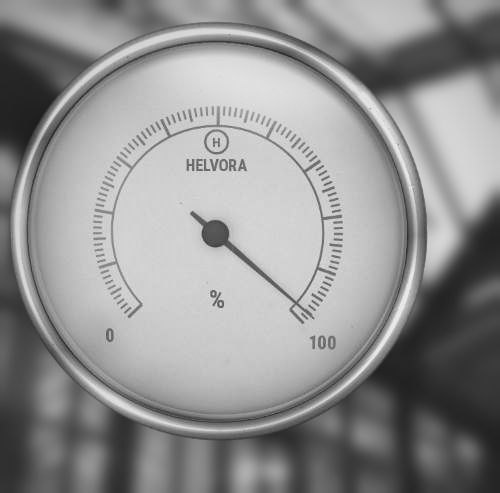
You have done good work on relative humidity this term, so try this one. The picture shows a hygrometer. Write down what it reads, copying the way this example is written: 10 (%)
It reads 98 (%)
